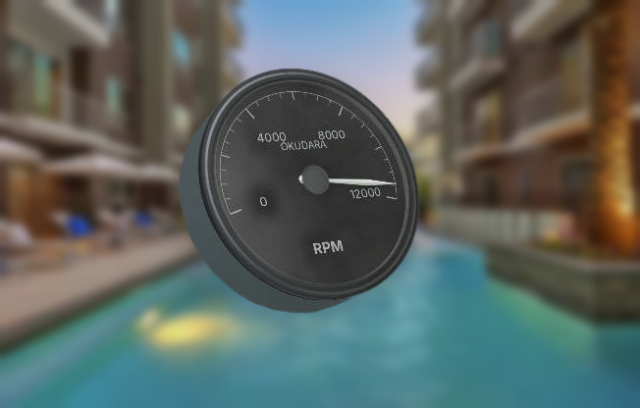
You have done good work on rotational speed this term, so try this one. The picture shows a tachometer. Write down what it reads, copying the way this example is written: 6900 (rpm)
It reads 11500 (rpm)
